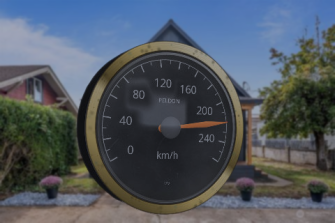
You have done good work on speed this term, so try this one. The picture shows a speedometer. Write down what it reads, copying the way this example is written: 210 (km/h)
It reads 220 (km/h)
